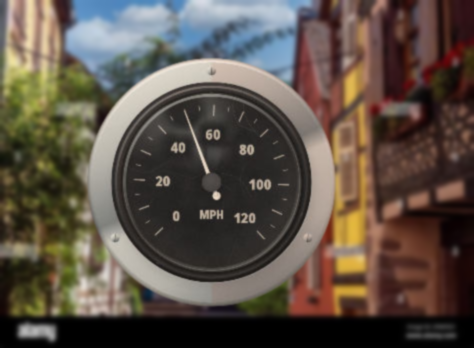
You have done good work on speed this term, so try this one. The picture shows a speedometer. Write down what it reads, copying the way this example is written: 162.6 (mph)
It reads 50 (mph)
